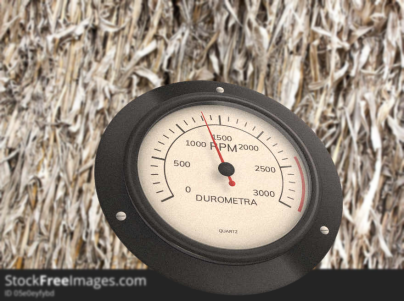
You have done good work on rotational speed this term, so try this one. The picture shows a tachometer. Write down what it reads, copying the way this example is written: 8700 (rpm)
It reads 1300 (rpm)
